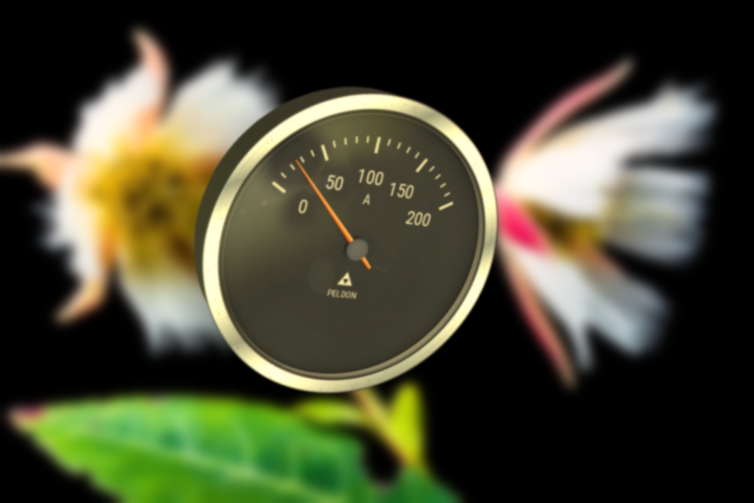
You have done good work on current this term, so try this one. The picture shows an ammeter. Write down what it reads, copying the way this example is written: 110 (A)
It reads 25 (A)
